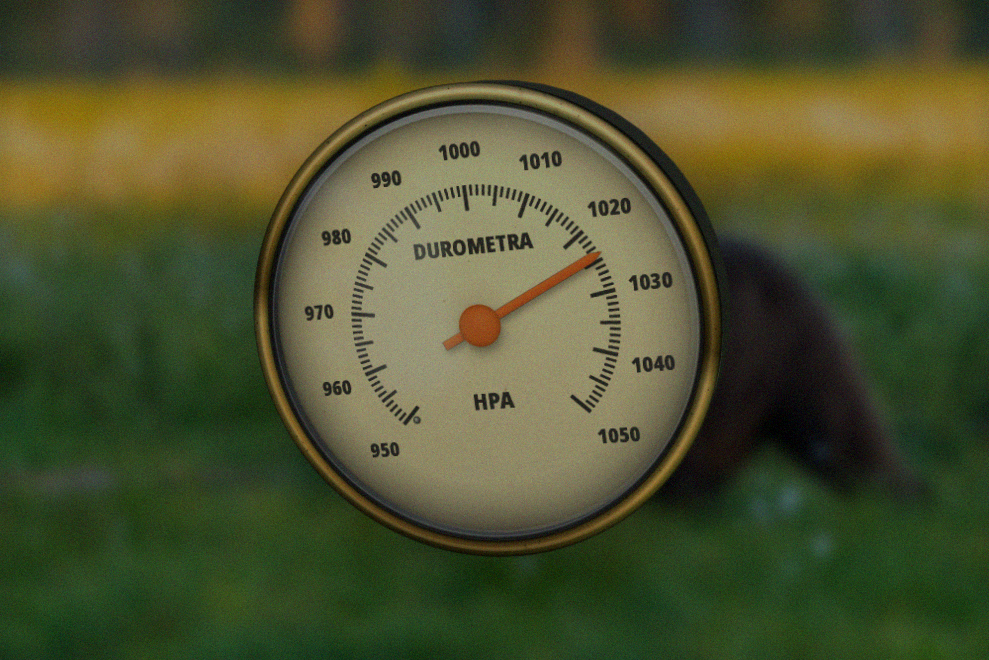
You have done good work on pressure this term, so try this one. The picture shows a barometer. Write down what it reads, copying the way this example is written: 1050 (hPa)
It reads 1024 (hPa)
